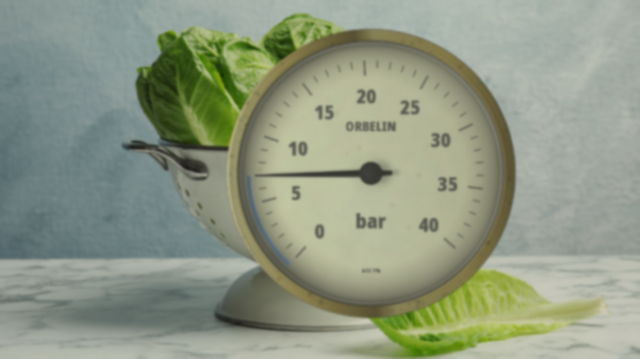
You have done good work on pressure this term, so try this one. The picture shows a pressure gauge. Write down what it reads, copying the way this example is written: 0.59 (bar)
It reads 7 (bar)
